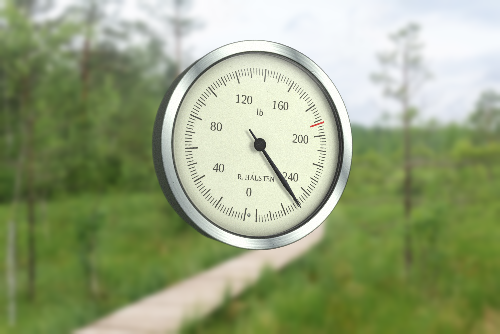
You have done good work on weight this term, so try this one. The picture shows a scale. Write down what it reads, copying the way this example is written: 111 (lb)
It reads 250 (lb)
